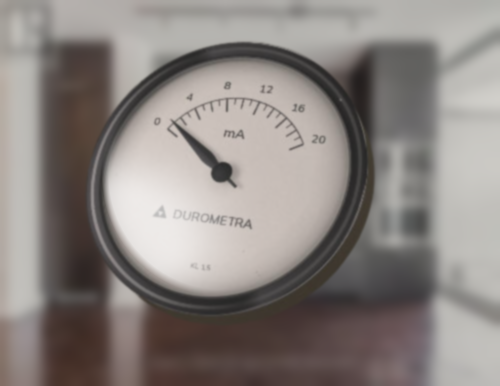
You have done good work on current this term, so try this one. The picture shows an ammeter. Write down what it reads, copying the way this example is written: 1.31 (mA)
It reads 1 (mA)
